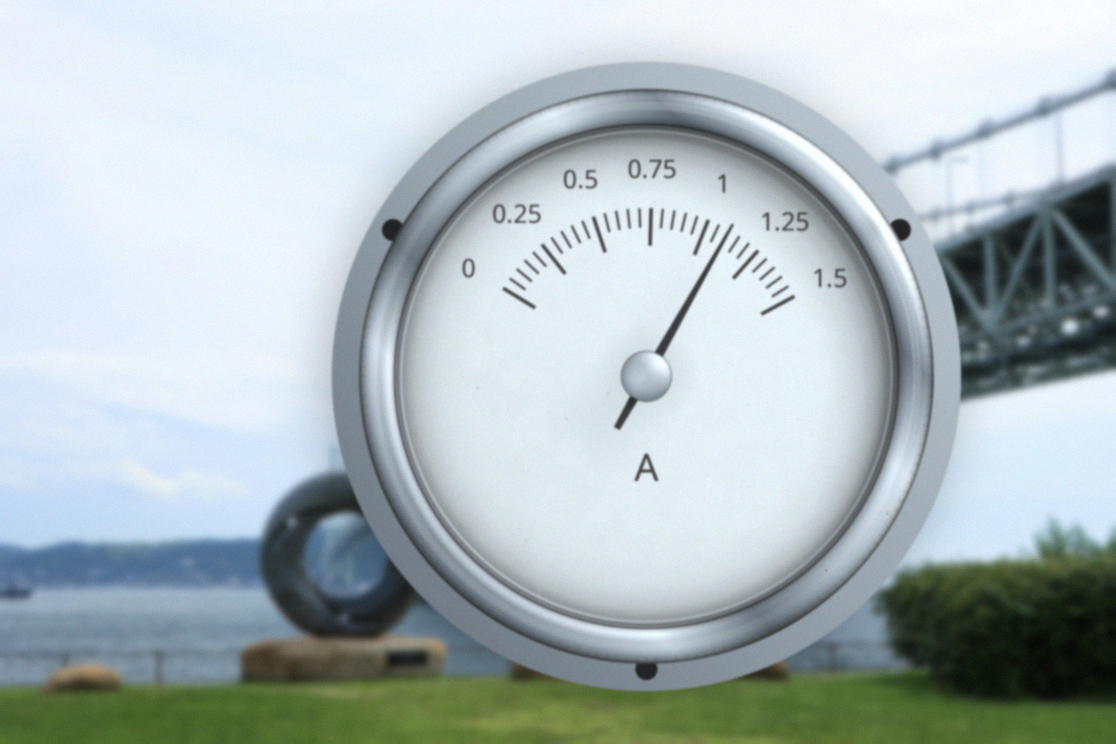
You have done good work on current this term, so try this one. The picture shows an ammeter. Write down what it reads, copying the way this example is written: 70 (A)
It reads 1.1 (A)
